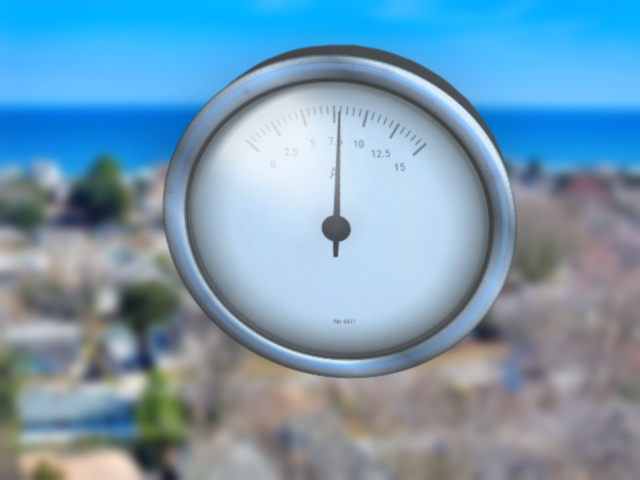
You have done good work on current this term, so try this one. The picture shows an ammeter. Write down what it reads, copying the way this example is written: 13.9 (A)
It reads 8 (A)
